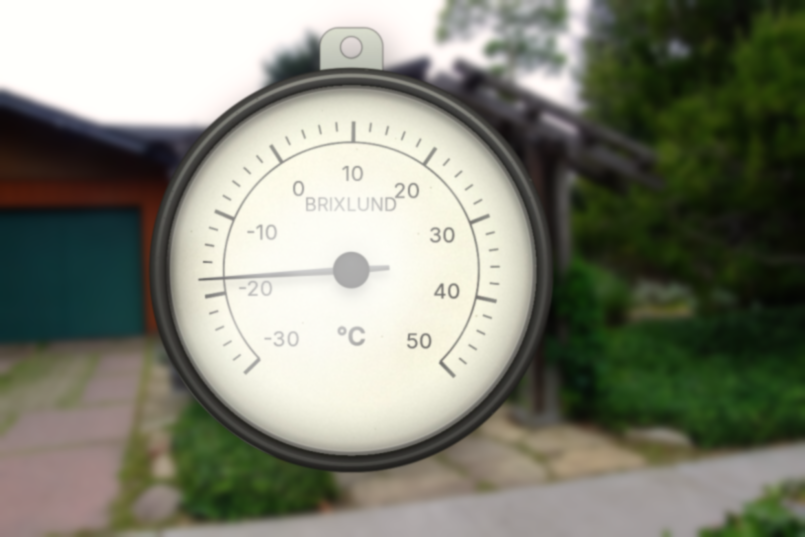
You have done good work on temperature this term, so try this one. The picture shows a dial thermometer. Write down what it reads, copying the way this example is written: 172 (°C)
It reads -18 (°C)
